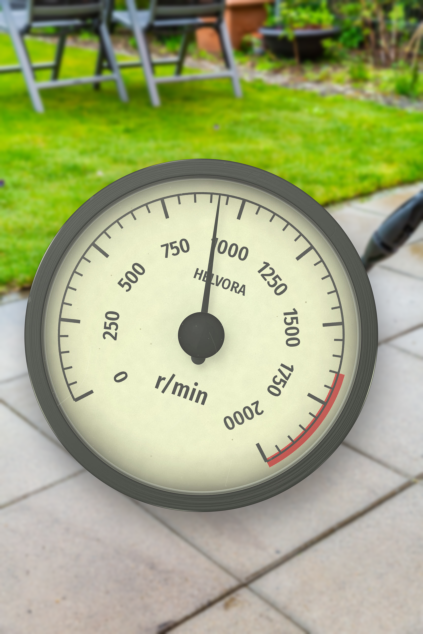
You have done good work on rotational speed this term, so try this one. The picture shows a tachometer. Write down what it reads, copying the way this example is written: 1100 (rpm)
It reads 925 (rpm)
